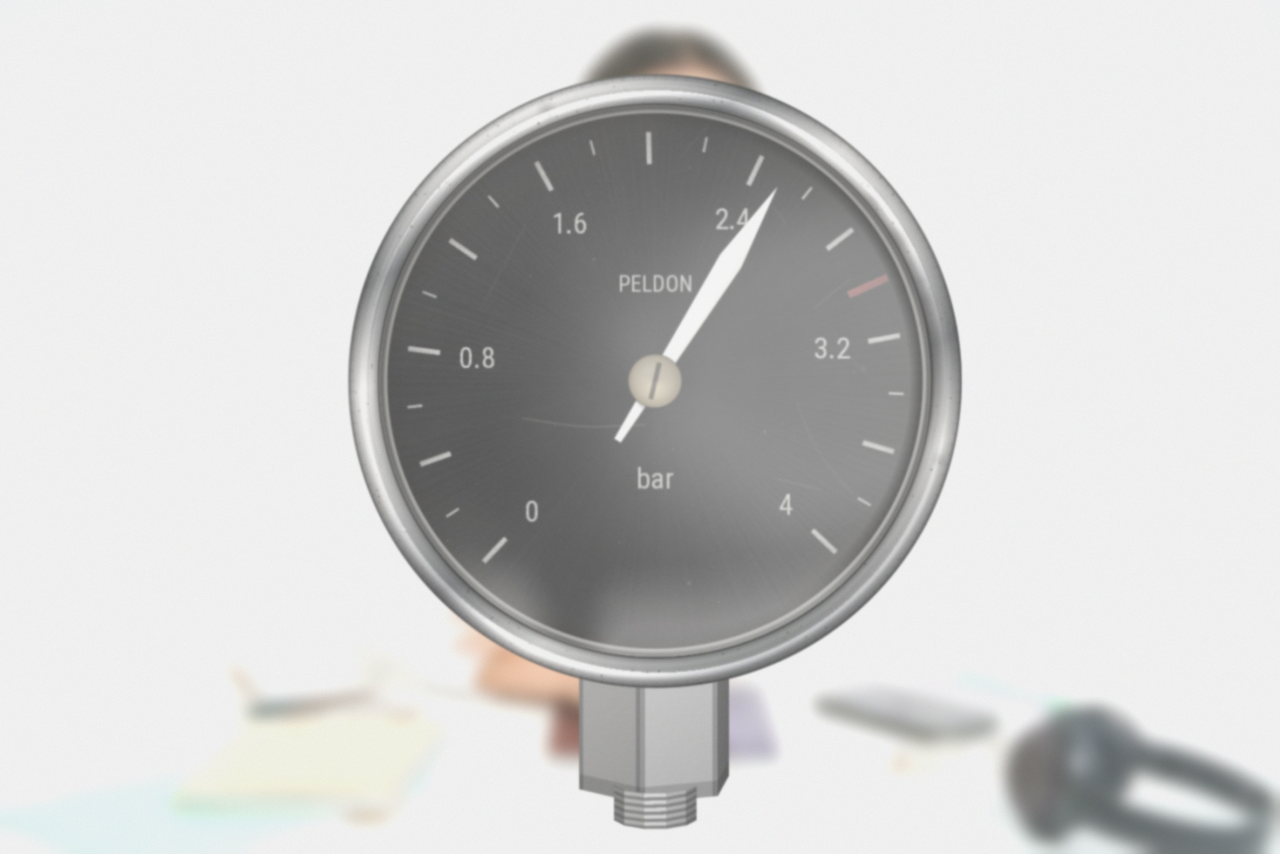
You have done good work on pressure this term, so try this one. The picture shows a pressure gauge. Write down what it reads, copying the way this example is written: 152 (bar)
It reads 2.5 (bar)
